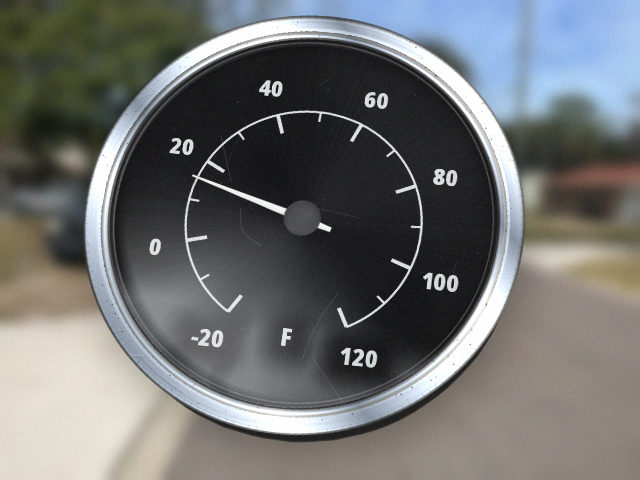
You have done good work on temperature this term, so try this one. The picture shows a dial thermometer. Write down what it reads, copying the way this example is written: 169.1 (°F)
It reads 15 (°F)
